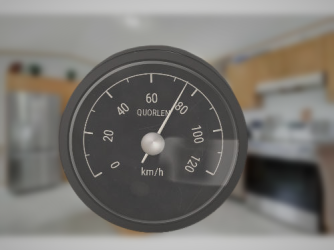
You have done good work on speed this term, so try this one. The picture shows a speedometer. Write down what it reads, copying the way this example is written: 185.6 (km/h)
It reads 75 (km/h)
